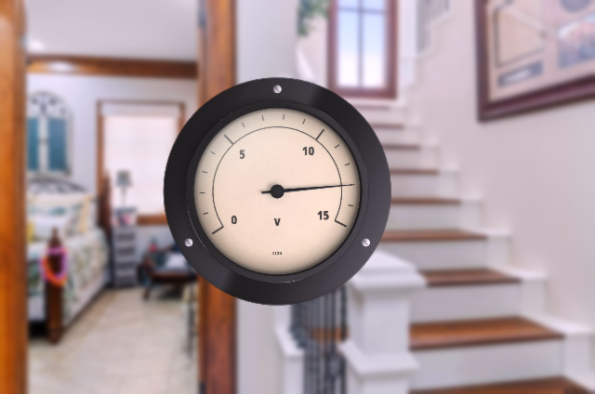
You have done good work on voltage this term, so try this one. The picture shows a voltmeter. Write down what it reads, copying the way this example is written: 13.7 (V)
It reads 13 (V)
